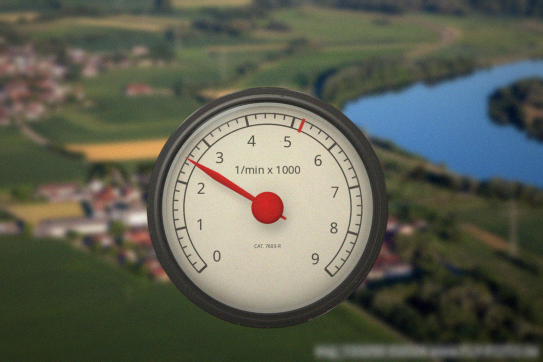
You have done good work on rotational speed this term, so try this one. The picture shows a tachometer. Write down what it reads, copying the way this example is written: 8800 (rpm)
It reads 2500 (rpm)
